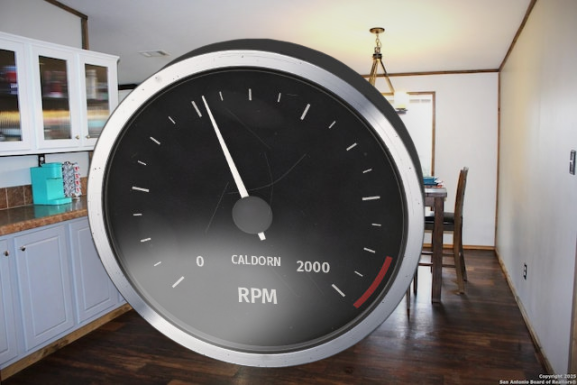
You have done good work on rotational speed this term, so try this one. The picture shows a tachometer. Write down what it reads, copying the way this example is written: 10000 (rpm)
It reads 850 (rpm)
